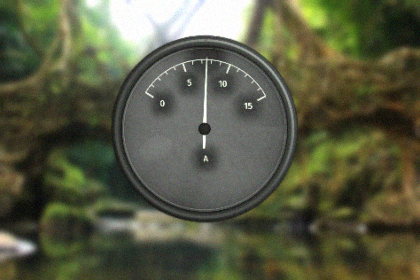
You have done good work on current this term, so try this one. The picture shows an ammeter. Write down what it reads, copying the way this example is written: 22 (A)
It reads 7.5 (A)
